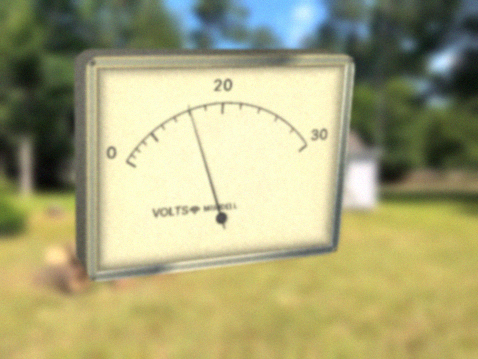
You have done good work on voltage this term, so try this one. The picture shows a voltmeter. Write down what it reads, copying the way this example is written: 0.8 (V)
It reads 16 (V)
